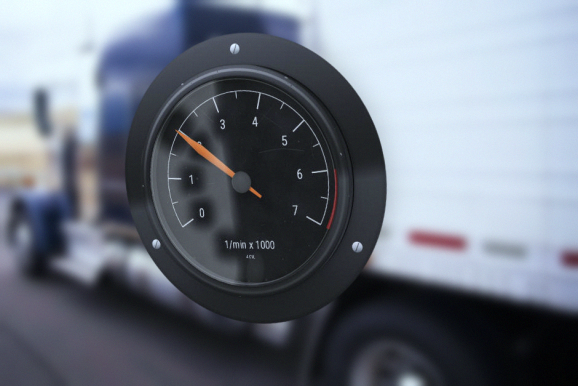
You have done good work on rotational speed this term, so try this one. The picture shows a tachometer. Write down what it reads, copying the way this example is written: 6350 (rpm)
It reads 2000 (rpm)
